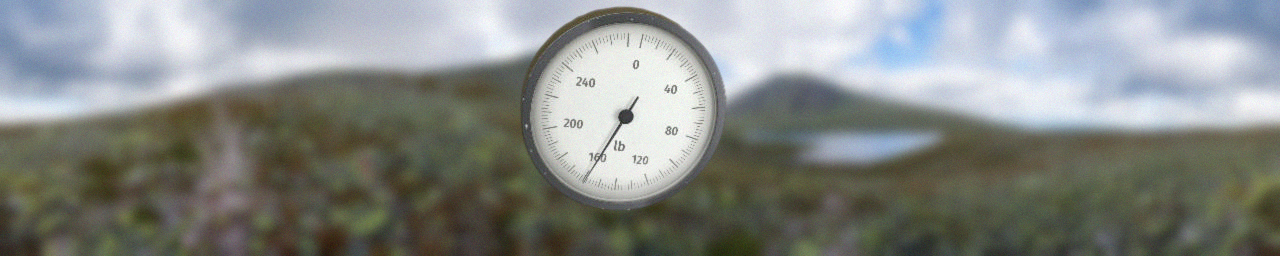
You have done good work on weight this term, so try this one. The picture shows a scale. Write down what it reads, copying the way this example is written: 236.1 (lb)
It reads 160 (lb)
